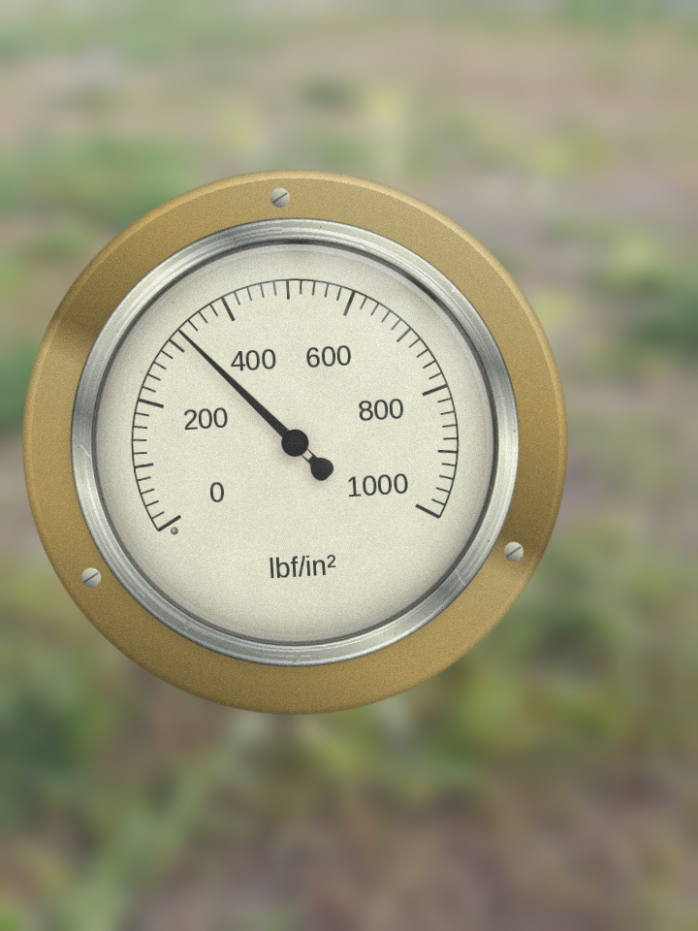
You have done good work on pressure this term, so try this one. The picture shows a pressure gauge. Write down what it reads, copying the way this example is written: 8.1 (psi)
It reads 320 (psi)
